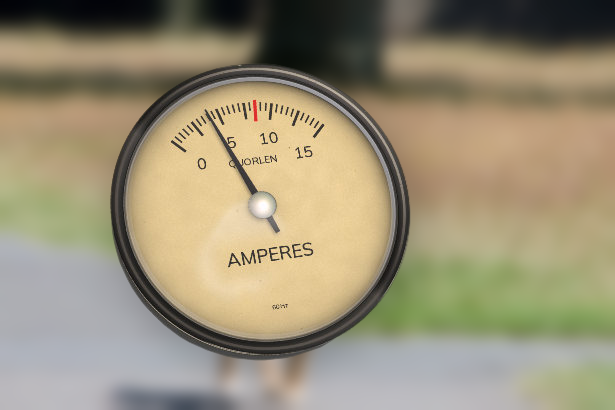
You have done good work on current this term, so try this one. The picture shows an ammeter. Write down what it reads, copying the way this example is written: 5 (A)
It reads 4 (A)
